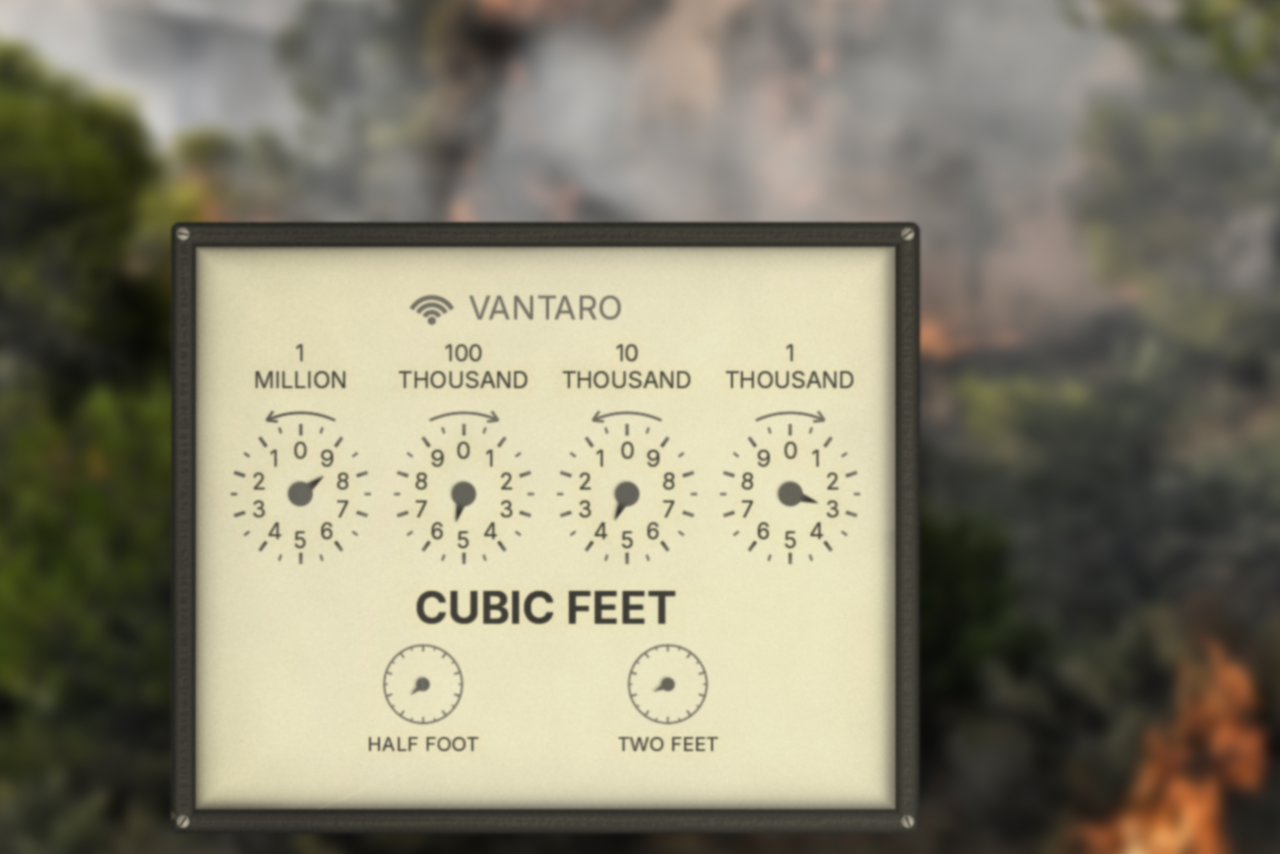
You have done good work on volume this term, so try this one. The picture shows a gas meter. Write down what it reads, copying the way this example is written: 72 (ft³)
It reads 854300 (ft³)
